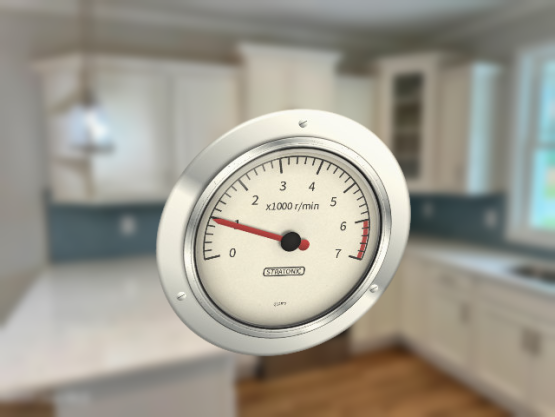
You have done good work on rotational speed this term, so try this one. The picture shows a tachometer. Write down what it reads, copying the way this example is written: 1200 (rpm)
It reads 1000 (rpm)
